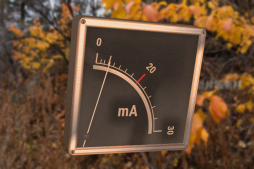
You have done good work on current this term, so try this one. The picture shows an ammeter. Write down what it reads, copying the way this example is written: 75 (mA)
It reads 10 (mA)
